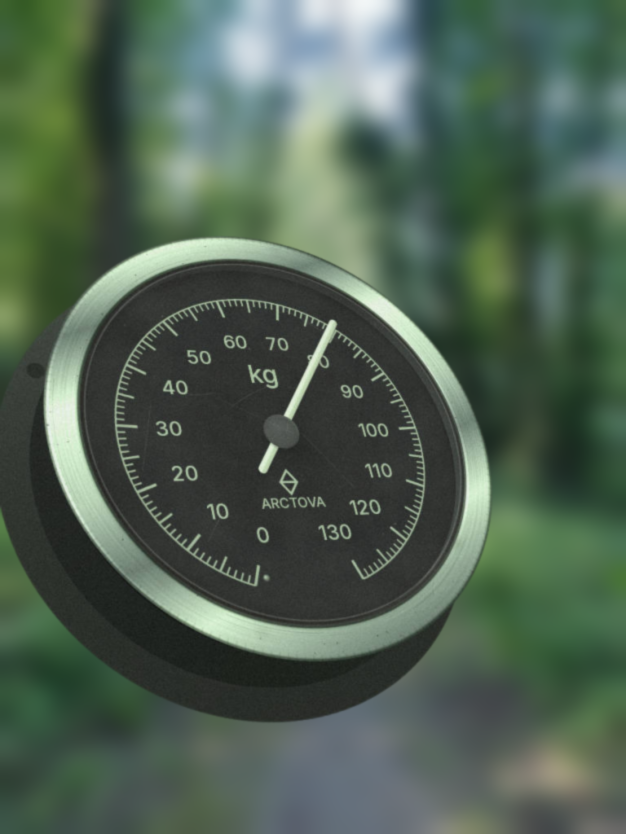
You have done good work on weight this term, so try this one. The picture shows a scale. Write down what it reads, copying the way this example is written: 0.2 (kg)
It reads 79 (kg)
